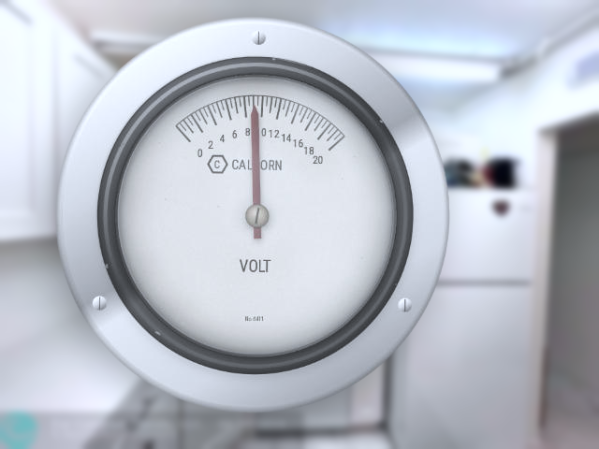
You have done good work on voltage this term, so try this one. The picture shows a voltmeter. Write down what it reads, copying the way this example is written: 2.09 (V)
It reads 9 (V)
